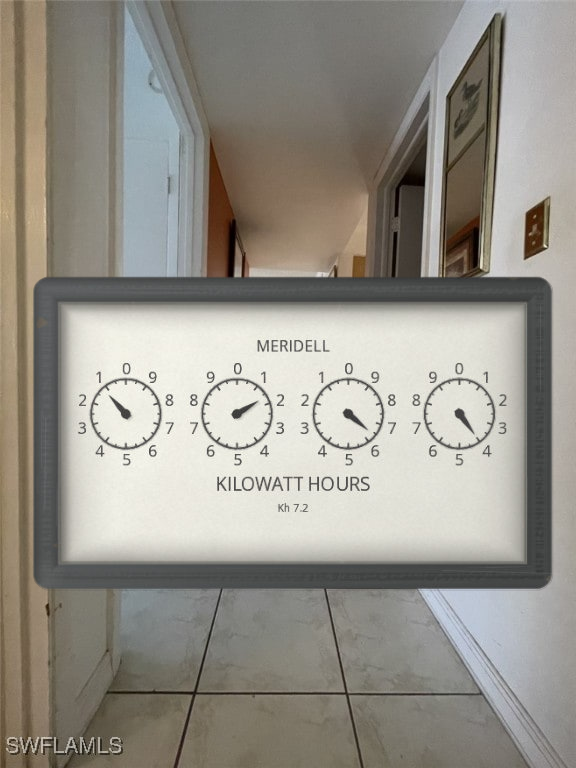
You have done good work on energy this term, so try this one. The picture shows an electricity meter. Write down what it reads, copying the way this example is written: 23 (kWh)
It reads 1164 (kWh)
